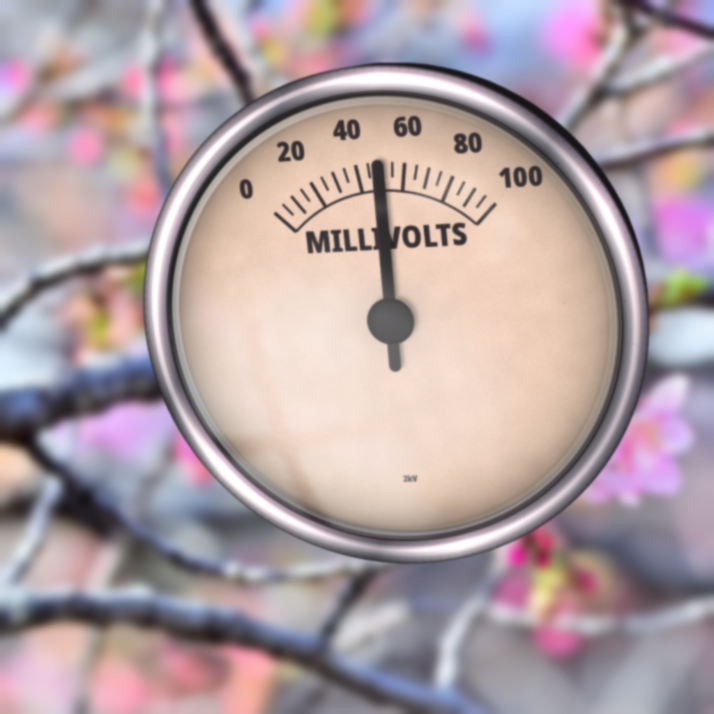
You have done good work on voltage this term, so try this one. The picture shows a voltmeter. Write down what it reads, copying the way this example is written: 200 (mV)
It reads 50 (mV)
